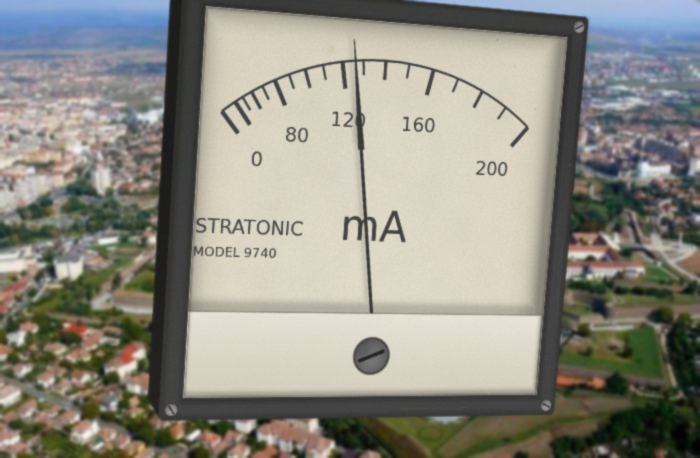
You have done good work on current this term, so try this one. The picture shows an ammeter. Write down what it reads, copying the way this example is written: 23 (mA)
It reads 125 (mA)
